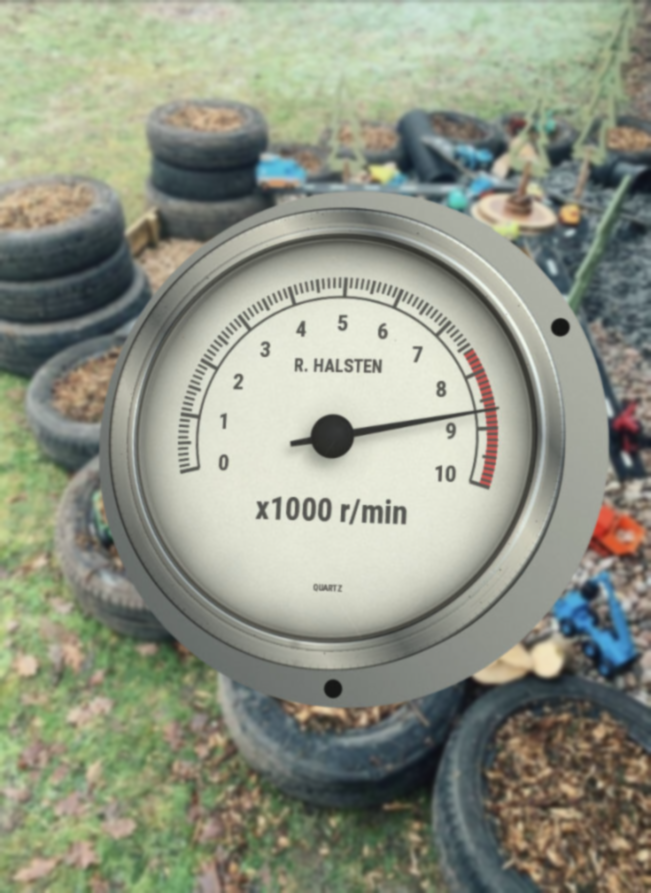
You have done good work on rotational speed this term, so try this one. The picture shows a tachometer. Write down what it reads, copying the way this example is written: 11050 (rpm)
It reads 8700 (rpm)
